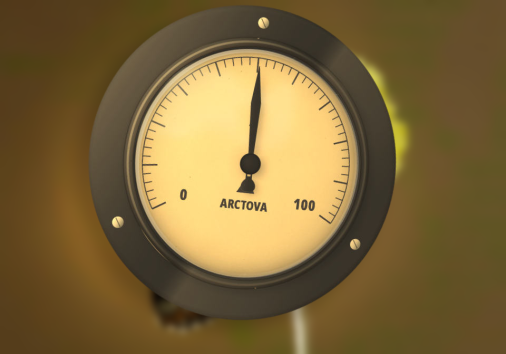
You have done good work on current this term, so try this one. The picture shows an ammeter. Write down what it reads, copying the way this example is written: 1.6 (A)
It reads 50 (A)
